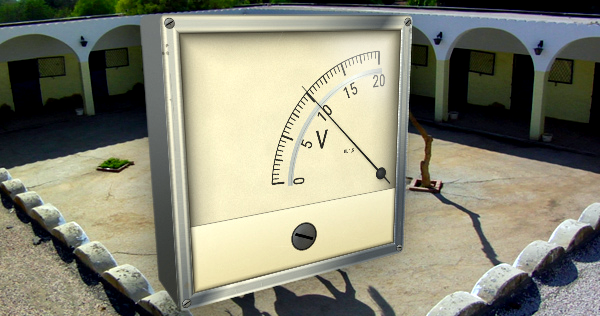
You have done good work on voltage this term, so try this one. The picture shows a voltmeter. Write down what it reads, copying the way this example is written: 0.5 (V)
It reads 10 (V)
